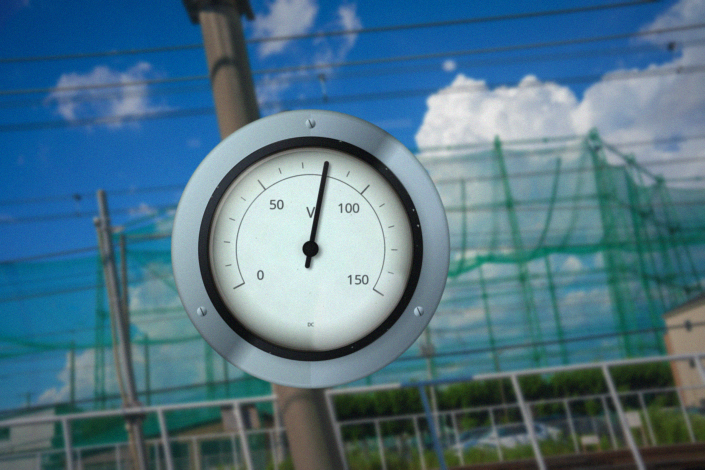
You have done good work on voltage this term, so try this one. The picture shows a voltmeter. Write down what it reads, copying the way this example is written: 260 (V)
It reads 80 (V)
